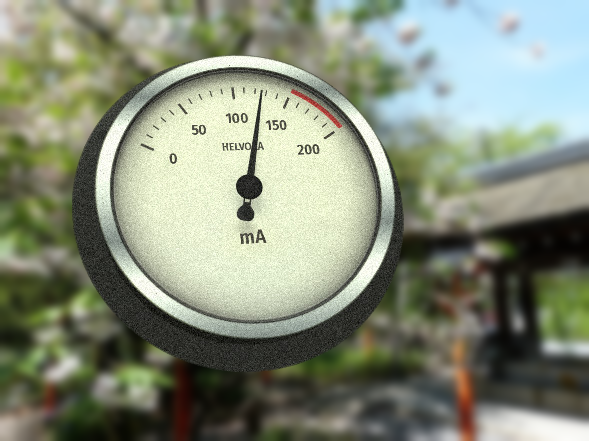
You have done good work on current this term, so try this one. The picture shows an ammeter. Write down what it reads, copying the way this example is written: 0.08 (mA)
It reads 125 (mA)
